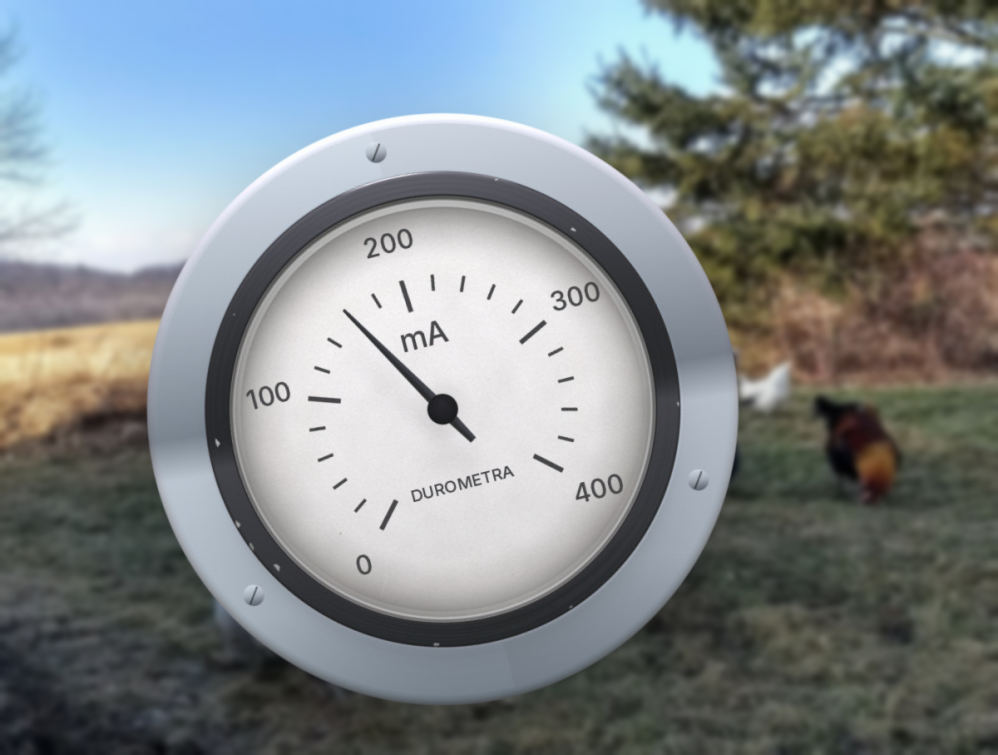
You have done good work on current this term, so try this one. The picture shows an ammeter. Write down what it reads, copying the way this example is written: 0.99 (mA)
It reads 160 (mA)
